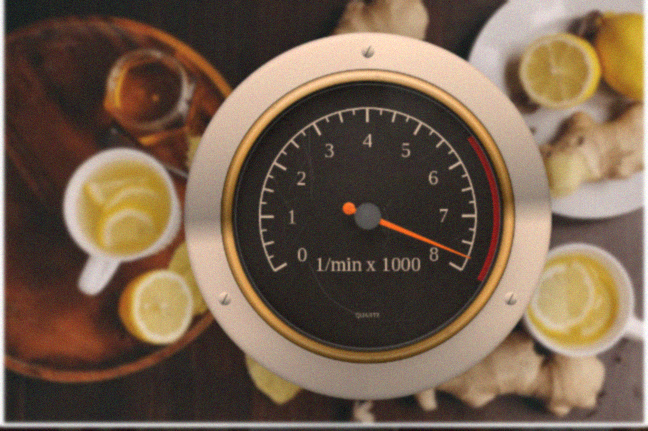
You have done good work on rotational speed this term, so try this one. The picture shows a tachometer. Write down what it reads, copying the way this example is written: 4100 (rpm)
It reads 7750 (rpm)
